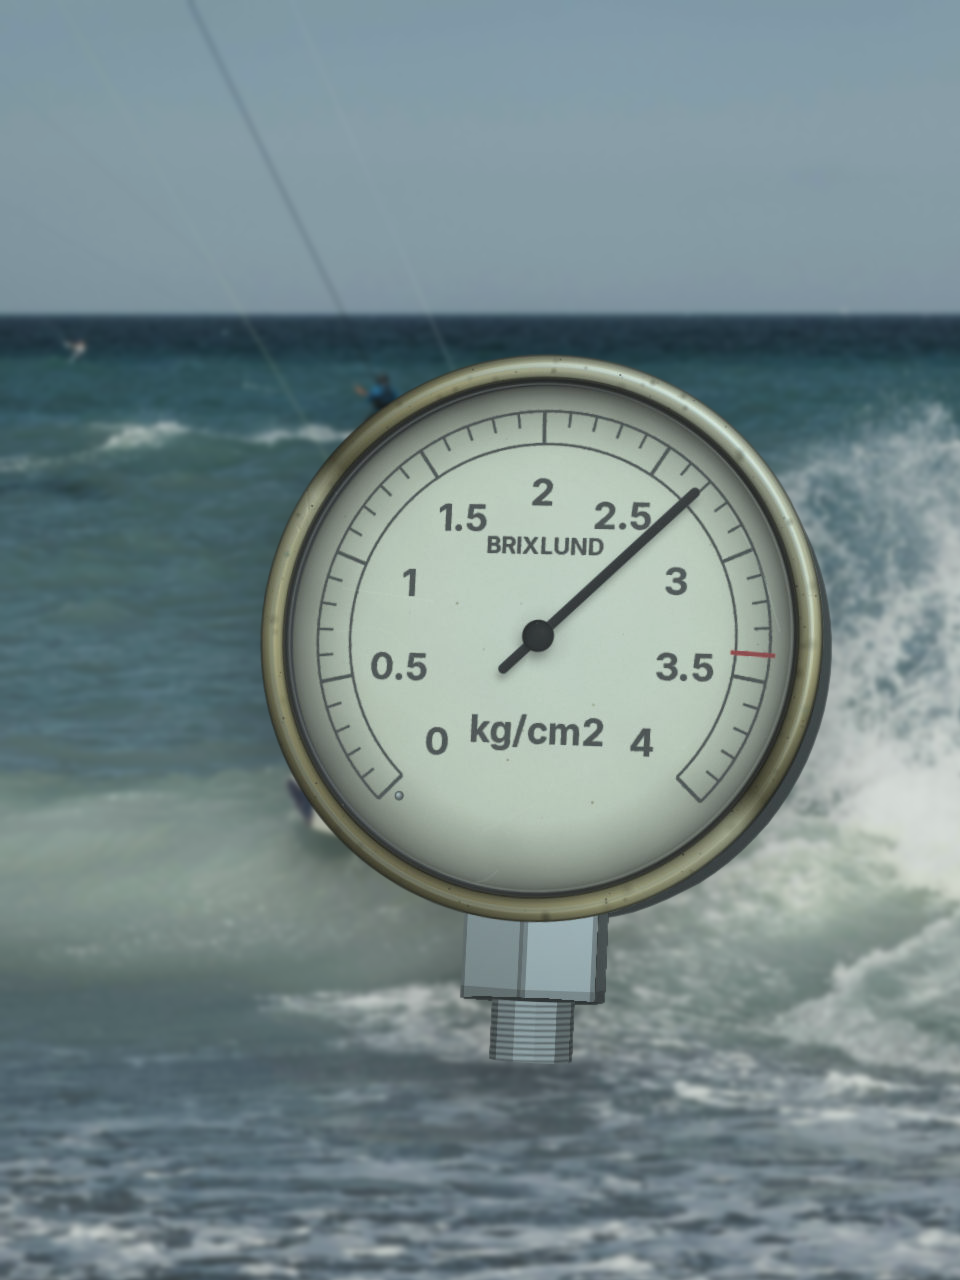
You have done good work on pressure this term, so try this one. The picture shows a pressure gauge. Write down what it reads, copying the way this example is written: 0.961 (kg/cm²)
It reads 2.7 (kg/cm²)
